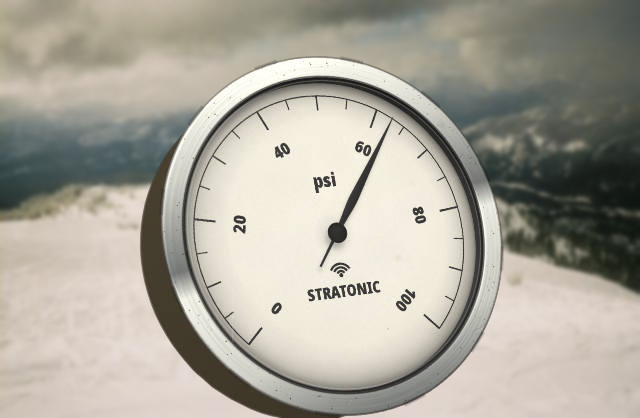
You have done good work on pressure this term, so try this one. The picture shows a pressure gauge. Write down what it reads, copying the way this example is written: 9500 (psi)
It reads 62.5 (psi)
